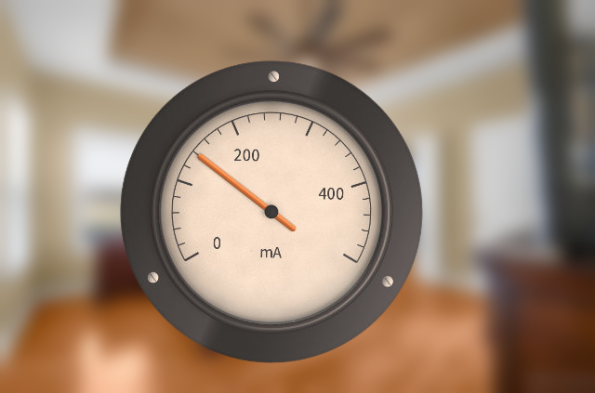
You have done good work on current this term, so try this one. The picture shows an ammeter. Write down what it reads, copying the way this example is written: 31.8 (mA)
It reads 140 (mA)
